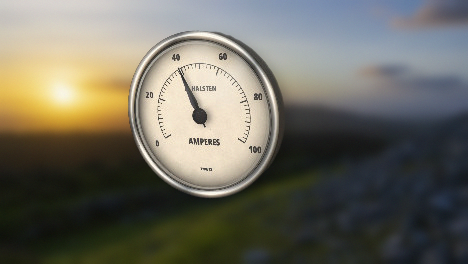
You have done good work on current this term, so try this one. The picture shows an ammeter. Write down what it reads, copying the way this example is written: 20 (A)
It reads 40 (A)
